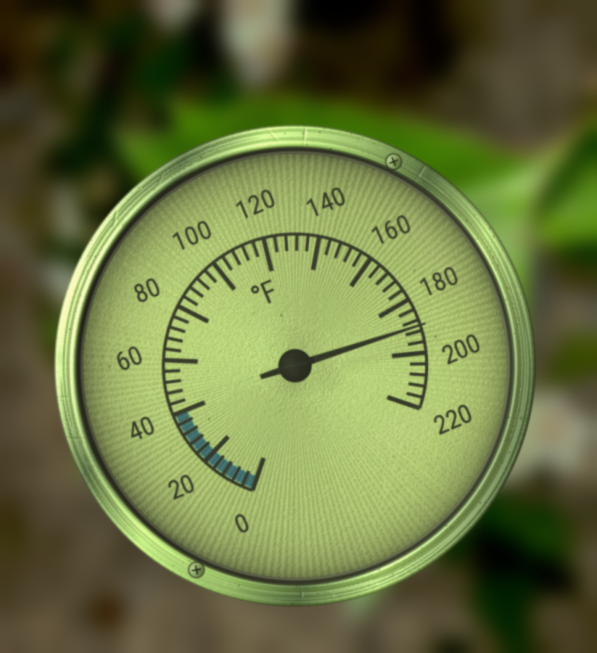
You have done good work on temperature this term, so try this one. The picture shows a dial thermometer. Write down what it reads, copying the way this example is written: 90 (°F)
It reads 190 (°F)
